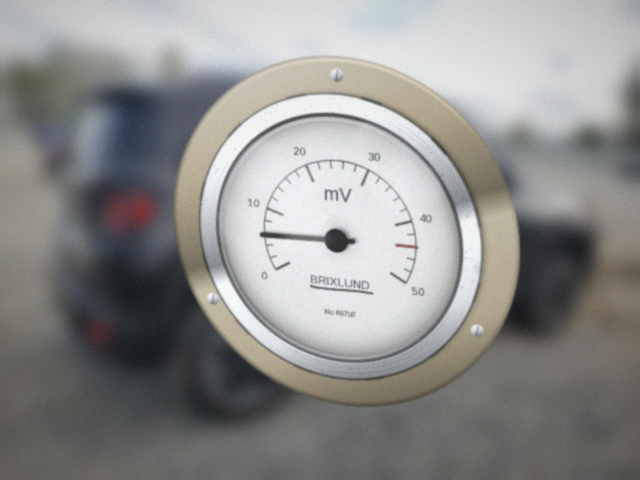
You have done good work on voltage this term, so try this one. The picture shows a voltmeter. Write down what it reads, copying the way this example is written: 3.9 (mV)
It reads 6 (mV)
